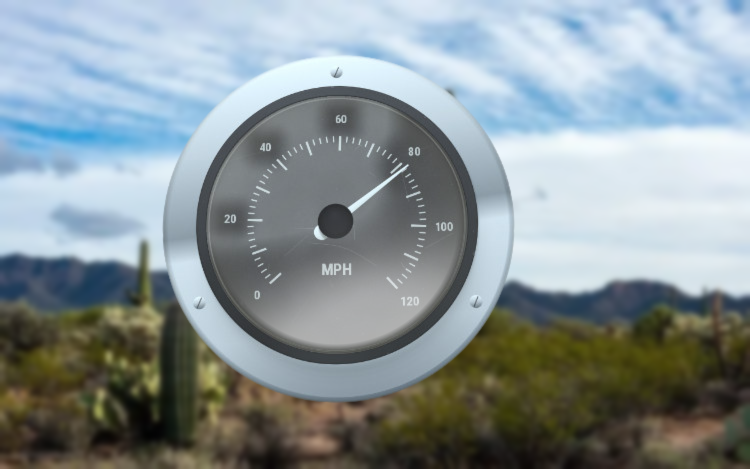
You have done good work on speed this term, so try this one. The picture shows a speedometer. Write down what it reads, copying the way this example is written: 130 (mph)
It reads 82 (mph)
